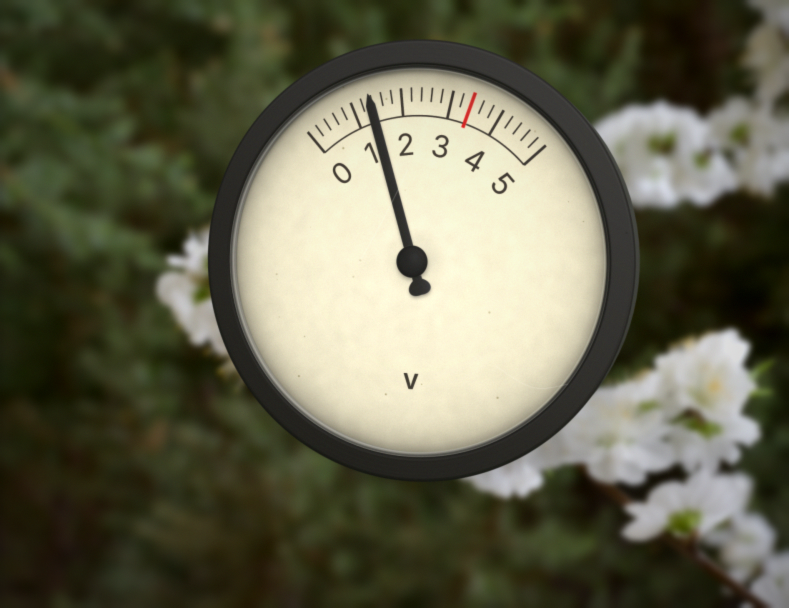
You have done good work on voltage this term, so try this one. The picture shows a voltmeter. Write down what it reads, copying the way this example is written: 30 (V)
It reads 1.4 (V)
